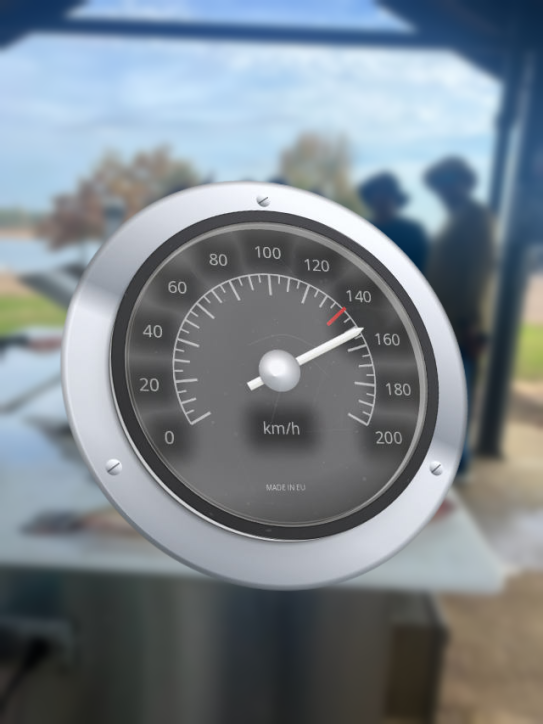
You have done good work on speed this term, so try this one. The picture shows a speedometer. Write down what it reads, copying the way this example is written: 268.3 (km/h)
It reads 152.5 (km/h)
